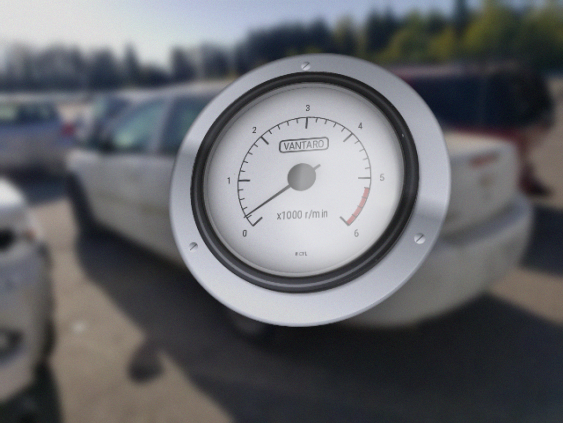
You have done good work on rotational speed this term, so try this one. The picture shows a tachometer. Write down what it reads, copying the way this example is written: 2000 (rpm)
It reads 200 (rpm)
